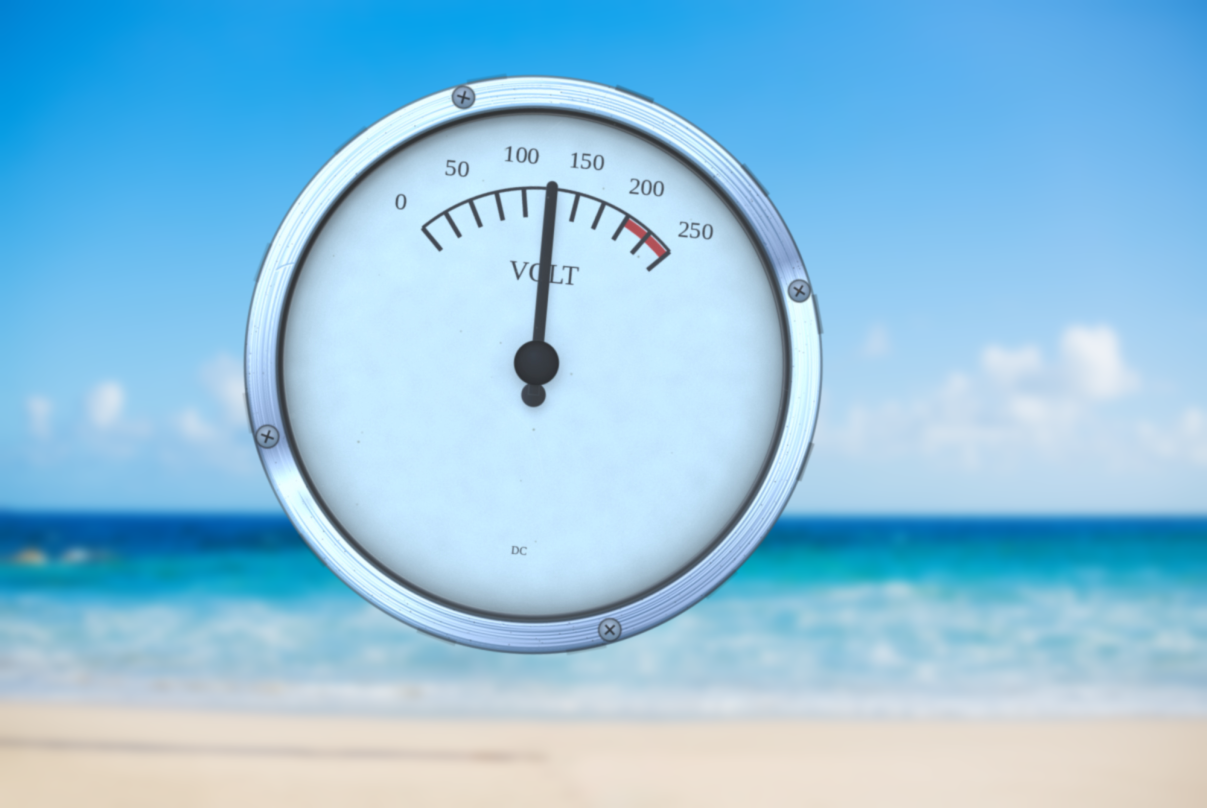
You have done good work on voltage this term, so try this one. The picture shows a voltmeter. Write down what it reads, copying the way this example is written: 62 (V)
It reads 125 (V)
